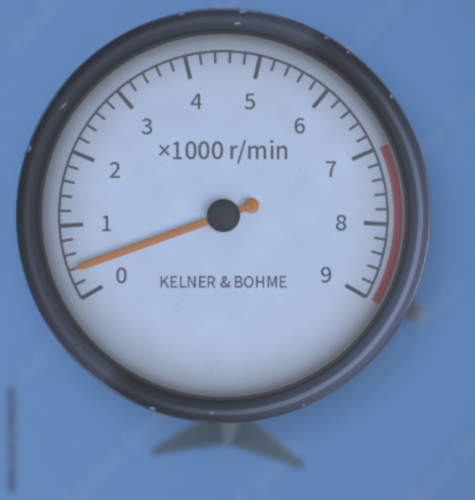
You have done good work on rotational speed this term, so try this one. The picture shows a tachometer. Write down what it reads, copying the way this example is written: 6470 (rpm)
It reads 400 (rpm)
